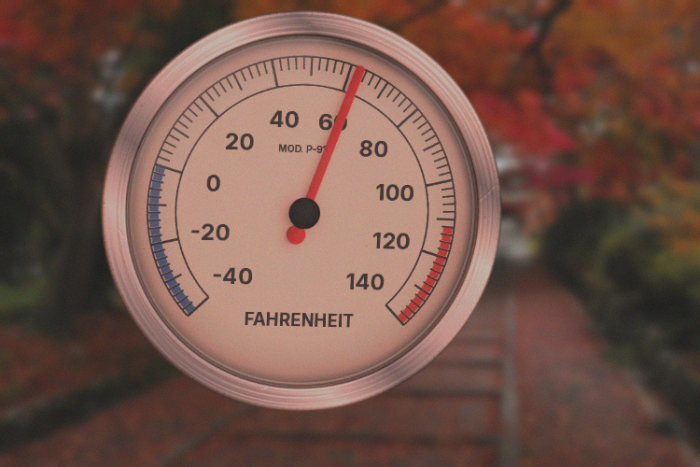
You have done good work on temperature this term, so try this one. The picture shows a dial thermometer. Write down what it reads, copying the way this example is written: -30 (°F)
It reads 62 (°F)
